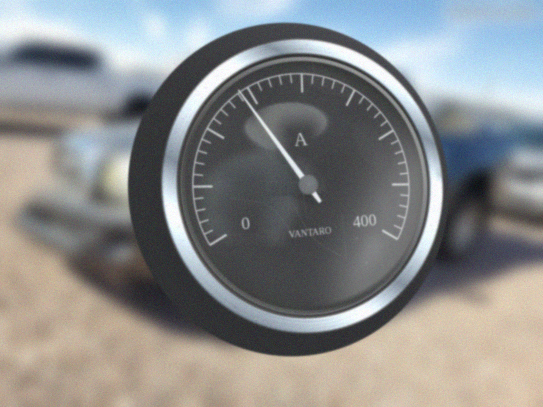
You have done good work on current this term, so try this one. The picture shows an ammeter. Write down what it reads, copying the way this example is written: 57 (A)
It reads 140 (A)
